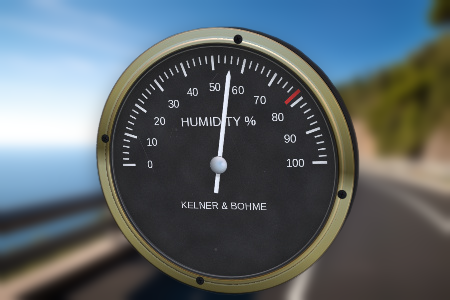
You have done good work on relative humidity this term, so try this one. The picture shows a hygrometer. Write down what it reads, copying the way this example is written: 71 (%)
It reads 56 (%)
